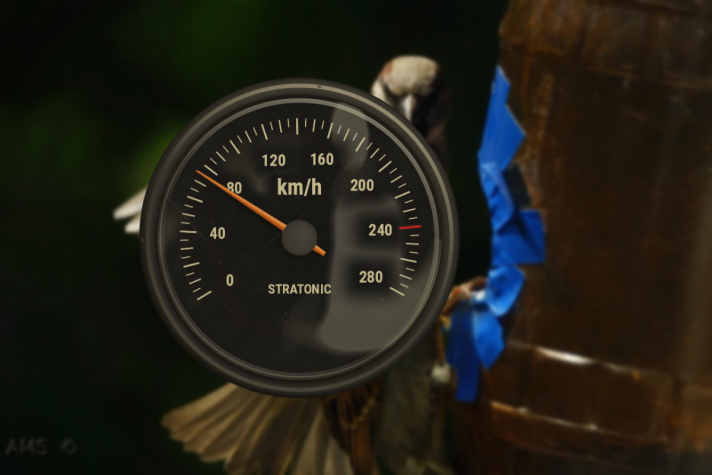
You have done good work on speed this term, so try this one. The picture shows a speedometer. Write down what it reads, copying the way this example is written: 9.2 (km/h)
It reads 75 (km/h)
